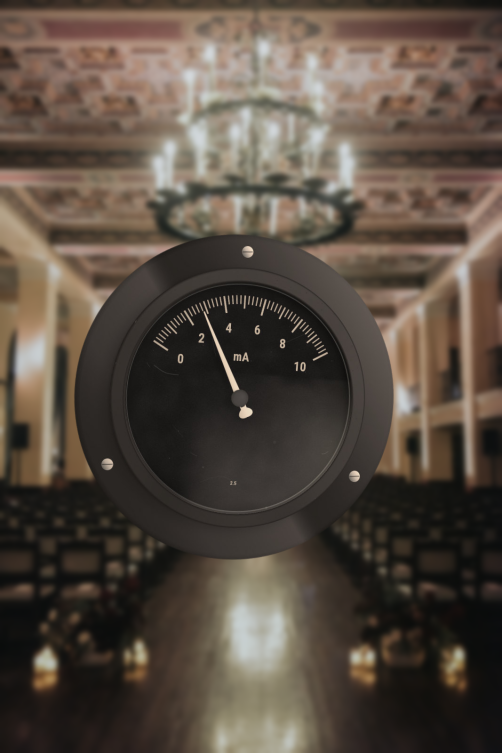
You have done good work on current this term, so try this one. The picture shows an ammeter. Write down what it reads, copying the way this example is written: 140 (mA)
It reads 2.8 (mA)
